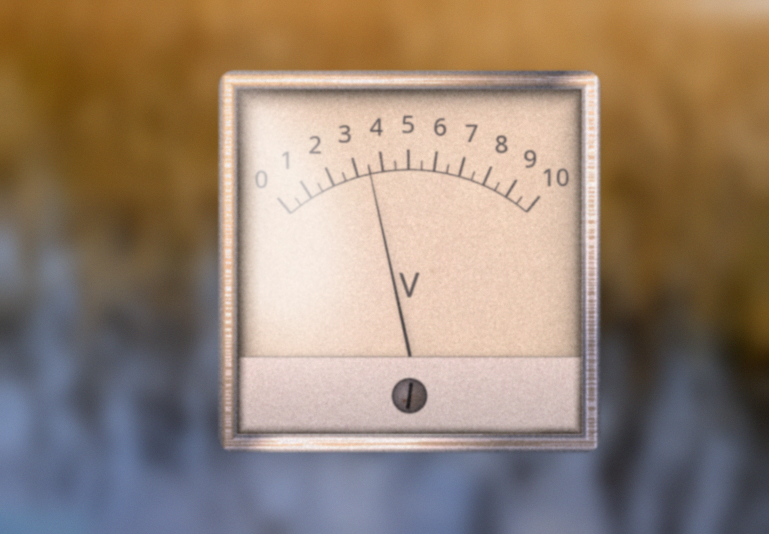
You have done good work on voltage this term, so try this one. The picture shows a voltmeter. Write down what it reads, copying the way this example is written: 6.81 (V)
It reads 3.5 (V)
